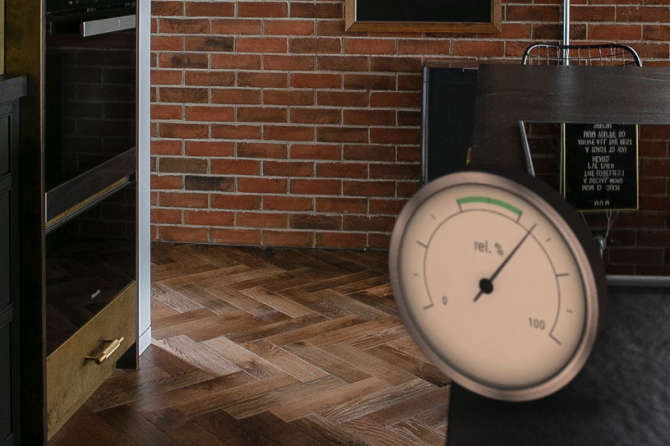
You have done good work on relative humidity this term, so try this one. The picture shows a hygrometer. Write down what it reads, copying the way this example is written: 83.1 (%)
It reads 65 (%)
